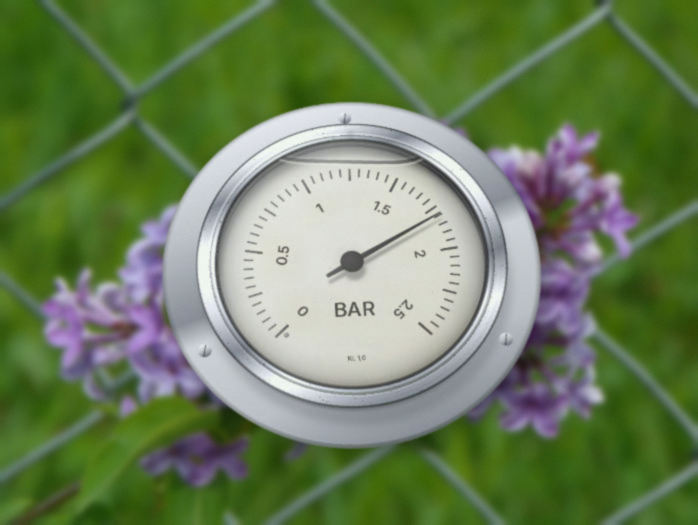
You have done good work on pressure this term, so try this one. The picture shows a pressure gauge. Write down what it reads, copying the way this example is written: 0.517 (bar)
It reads 1.8 (bar)
